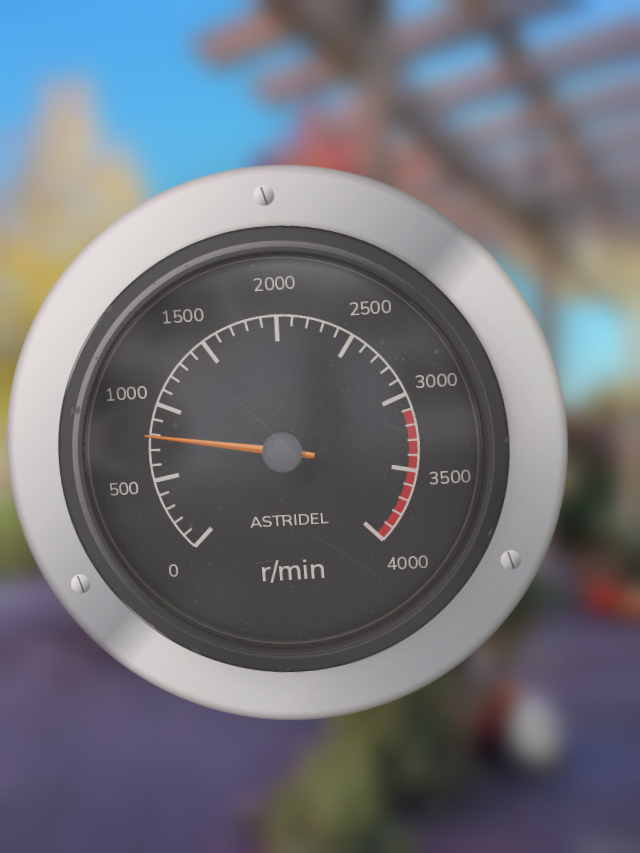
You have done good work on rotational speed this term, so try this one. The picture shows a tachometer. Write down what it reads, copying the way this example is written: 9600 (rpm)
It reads 800 (rpm)
